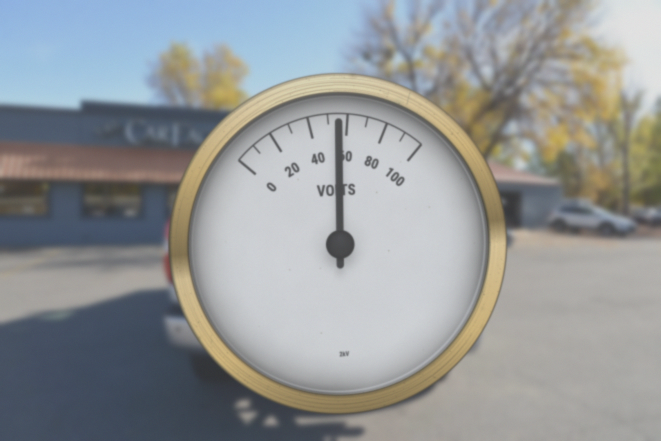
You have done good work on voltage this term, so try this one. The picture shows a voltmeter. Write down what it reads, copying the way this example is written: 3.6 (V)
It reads 55 (V)
